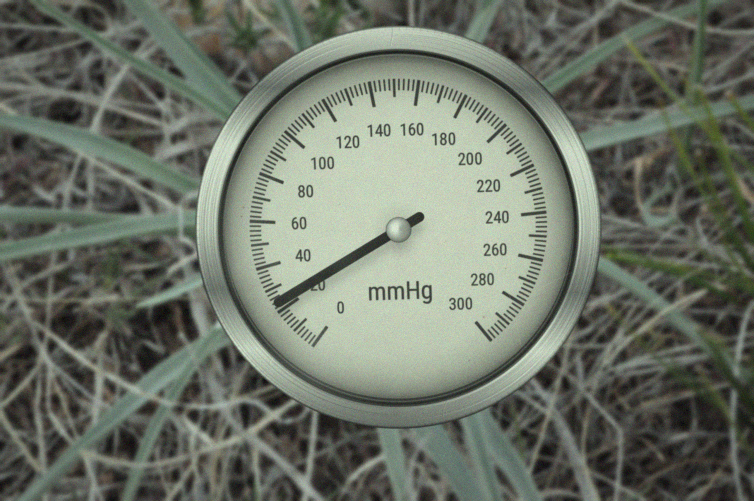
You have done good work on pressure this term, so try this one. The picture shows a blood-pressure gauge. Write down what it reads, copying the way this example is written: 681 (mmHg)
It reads 24 (mmHg)
